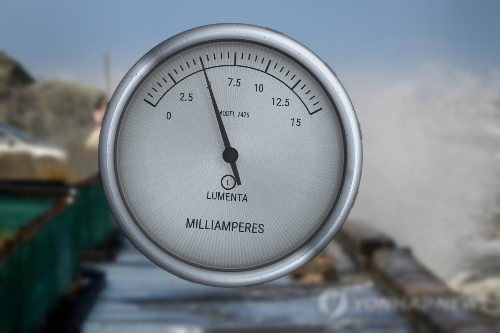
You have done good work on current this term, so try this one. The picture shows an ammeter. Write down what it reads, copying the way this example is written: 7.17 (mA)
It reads 5 (mA)
